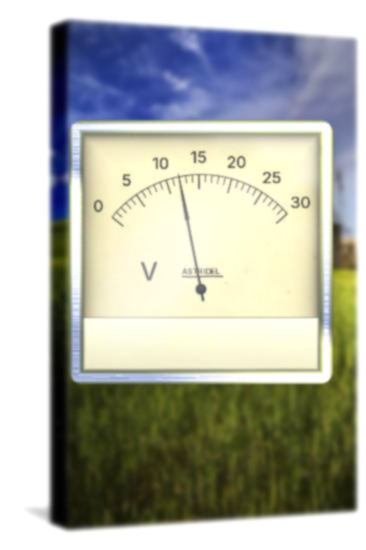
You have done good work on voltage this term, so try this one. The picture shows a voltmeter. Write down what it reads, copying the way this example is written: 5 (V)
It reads 12 (V)
